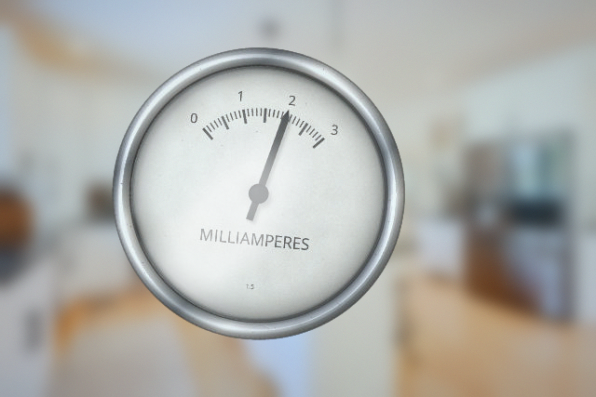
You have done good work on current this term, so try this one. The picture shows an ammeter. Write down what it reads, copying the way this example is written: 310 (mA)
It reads 2 (mA)
